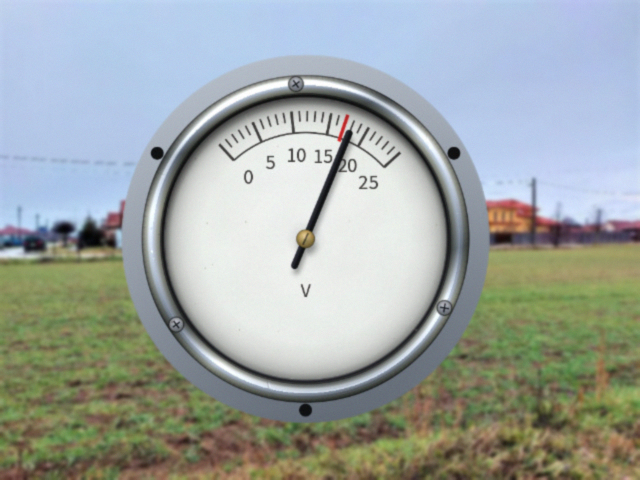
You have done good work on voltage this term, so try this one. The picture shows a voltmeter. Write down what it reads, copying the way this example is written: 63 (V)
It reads 18 (V)
